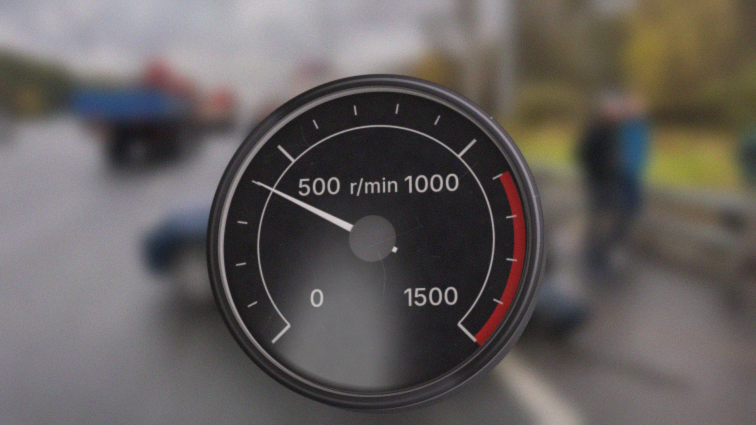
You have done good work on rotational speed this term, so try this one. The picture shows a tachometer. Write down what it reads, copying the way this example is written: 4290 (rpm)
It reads 400 (rpm)
